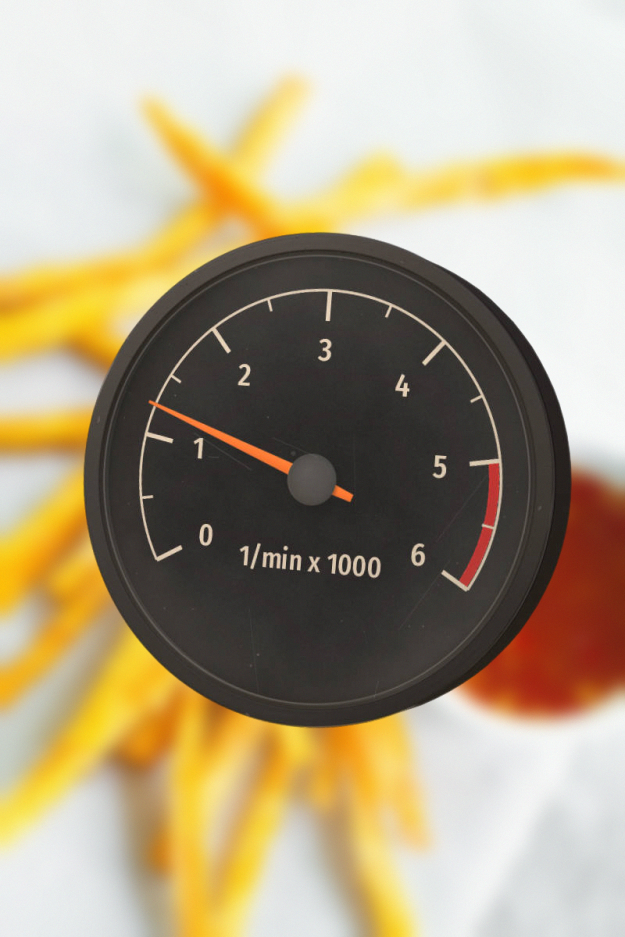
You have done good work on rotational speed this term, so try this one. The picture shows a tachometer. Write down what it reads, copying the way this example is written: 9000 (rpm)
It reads 1250 (rpm)
